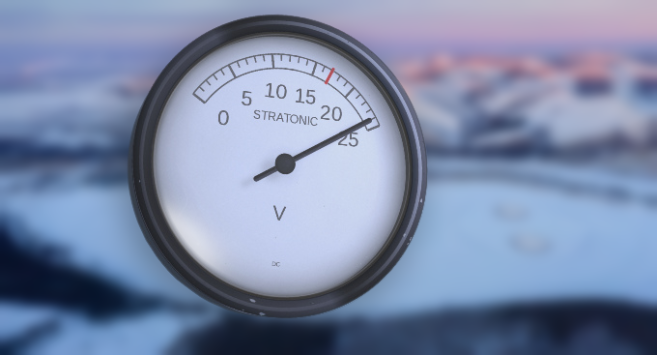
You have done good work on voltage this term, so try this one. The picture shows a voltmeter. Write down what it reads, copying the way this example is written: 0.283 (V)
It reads 24 (V)
